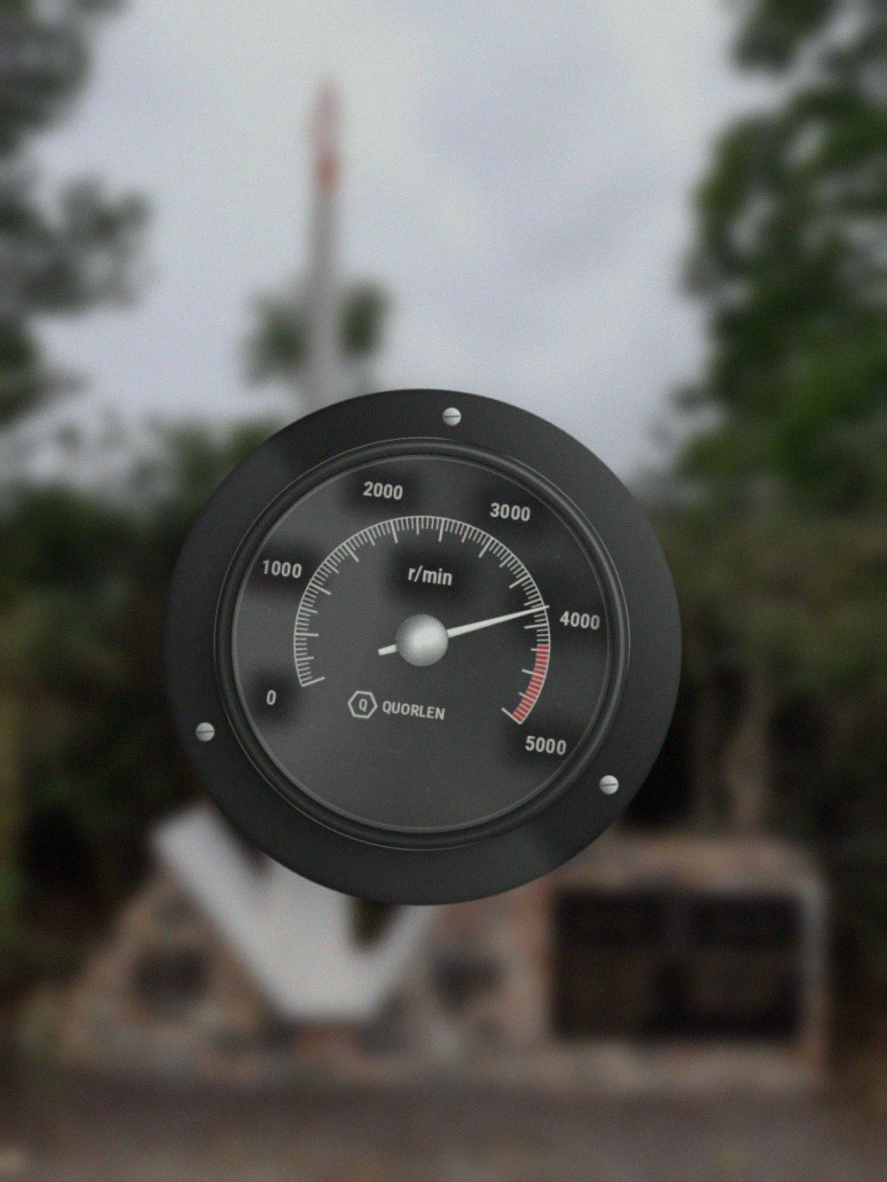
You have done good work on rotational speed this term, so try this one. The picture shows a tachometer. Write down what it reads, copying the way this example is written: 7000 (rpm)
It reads 3850 (rpm)
